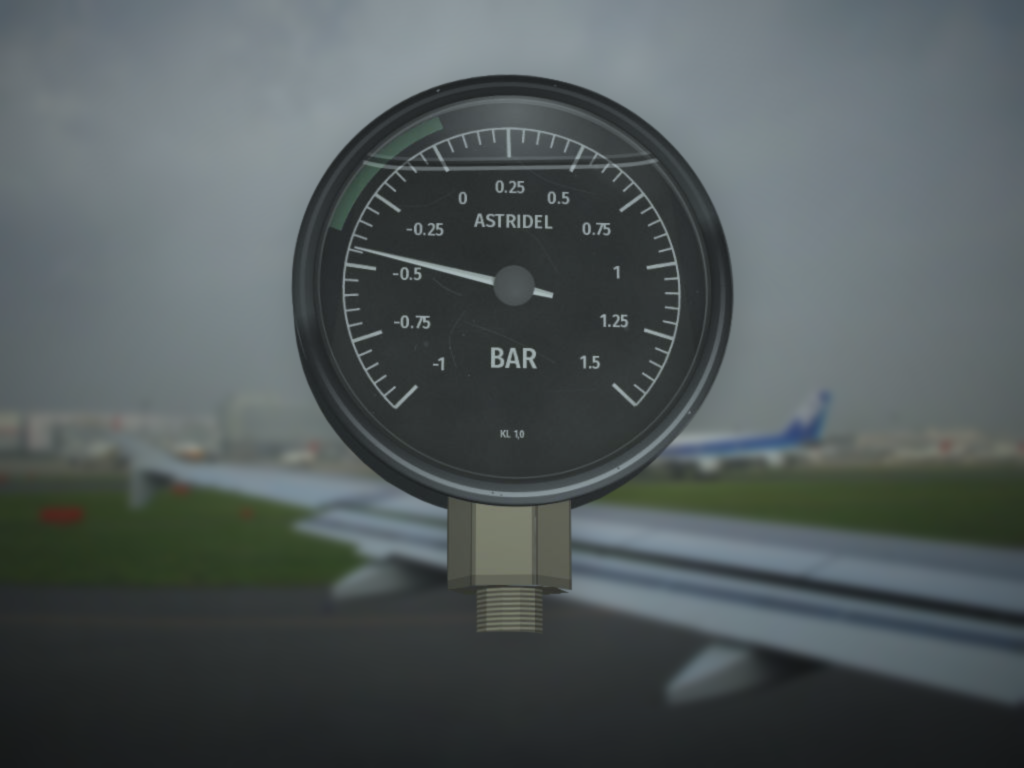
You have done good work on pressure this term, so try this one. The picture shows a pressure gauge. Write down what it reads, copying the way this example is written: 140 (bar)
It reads -0.45 (bar)
